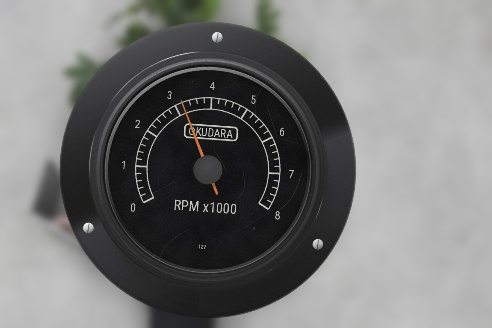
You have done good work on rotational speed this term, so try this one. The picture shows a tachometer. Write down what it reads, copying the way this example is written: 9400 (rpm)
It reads 3200 (rpm)
